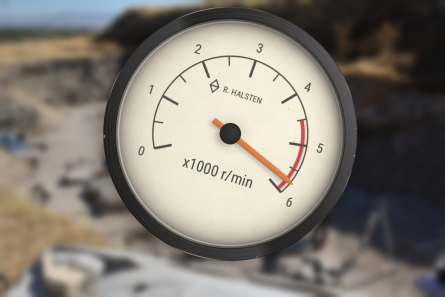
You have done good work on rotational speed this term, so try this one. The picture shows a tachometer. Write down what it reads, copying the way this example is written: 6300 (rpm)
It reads 5750 (rpm)
